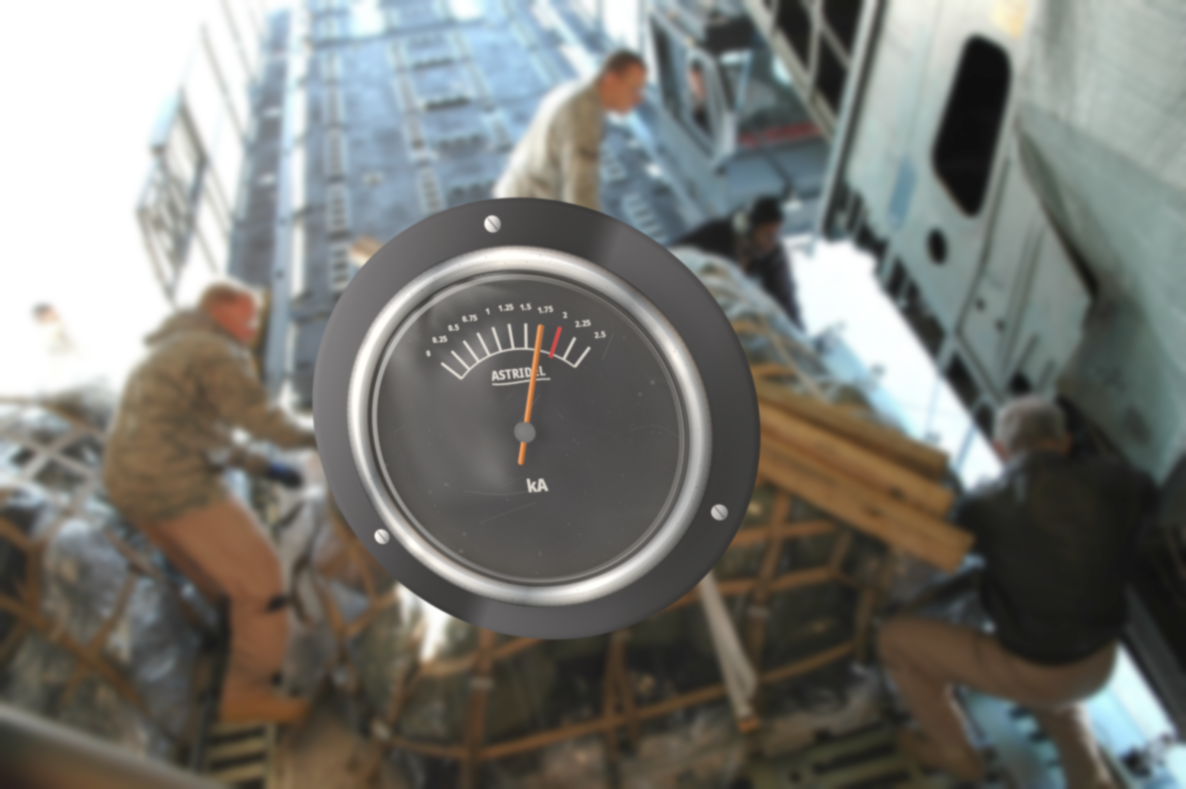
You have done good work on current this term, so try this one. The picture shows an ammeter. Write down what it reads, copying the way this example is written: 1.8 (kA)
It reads 1.75 (kA)
